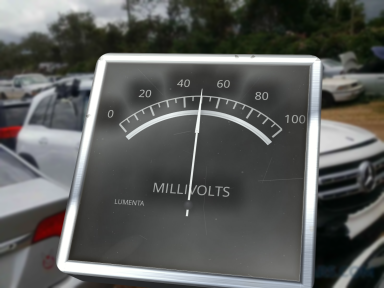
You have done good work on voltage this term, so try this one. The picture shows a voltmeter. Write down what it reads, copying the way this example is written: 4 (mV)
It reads 50 (mV)
